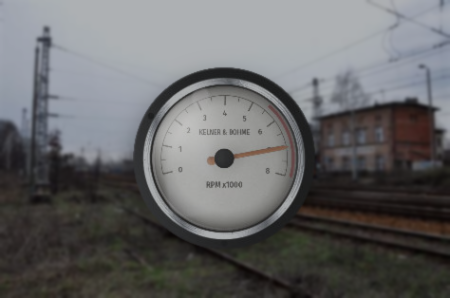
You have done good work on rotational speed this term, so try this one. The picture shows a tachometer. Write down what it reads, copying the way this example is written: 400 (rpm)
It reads 7000 (rpm)
